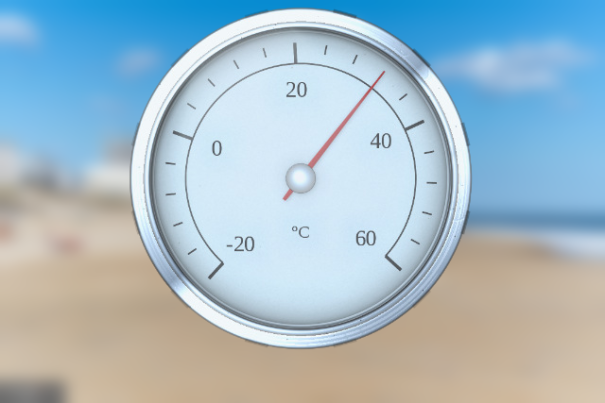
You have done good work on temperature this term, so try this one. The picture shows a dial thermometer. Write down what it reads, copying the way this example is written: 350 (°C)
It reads 32 (°C)
